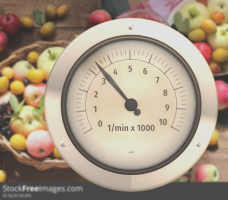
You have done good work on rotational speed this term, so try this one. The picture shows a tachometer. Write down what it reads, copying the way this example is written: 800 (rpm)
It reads 3400 (rpm)
